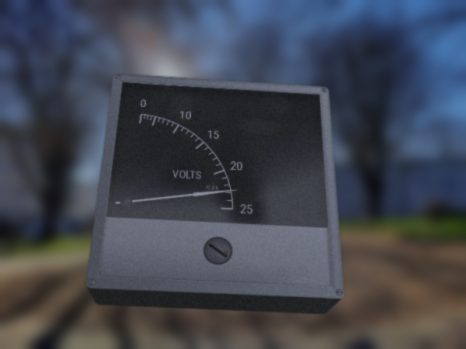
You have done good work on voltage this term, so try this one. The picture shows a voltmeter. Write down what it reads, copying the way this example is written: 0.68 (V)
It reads 23 (V)
